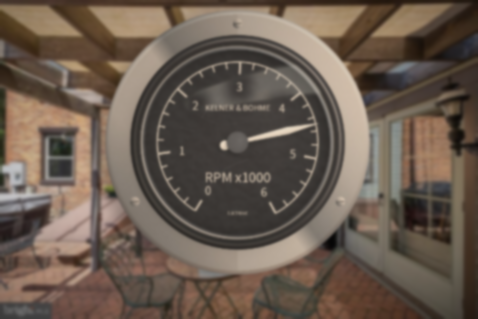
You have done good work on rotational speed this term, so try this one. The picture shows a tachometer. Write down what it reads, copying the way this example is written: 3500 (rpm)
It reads 4500 (rpm)
